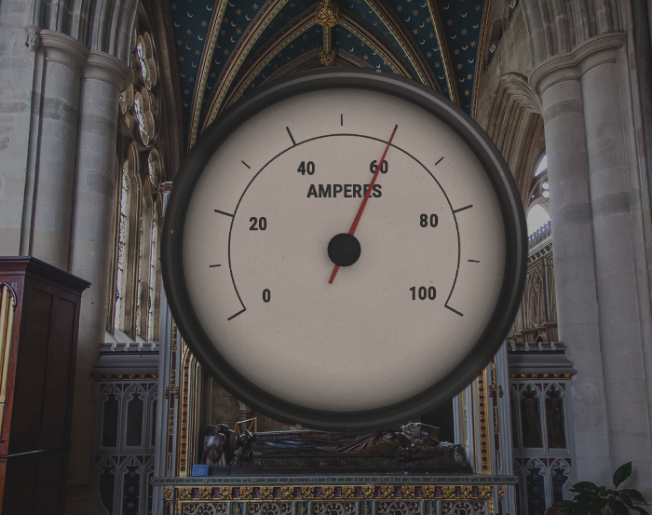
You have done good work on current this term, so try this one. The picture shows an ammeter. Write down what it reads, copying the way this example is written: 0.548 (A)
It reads 60 (A)
